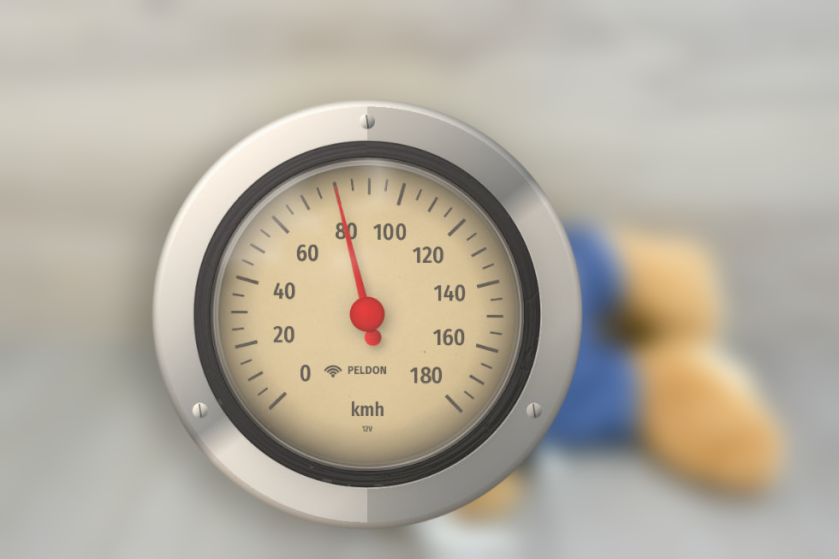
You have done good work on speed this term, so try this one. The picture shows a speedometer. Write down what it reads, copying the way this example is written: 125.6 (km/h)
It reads 80 (km/h)
